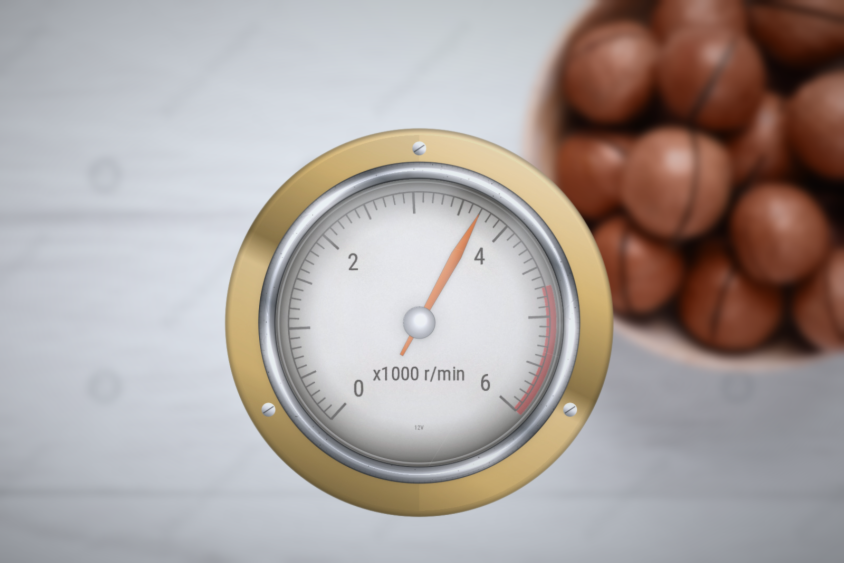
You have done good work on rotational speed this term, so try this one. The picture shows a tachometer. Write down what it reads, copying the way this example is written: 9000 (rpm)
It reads 3700 (rpm)
